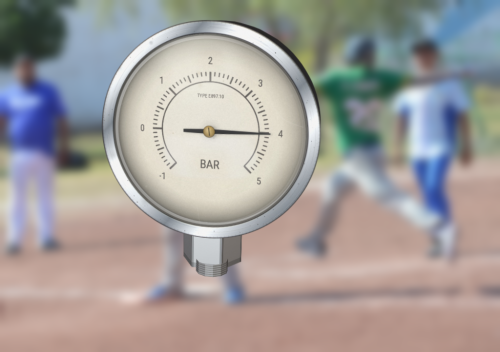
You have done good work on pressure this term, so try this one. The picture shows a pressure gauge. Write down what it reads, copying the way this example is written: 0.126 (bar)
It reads 4 (bar)
